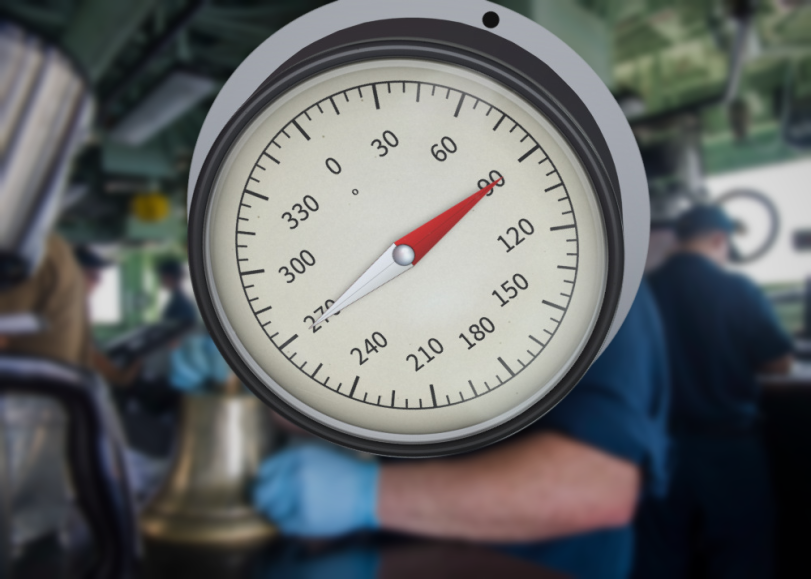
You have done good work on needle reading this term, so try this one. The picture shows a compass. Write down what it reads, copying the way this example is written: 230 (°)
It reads 90 (°)
